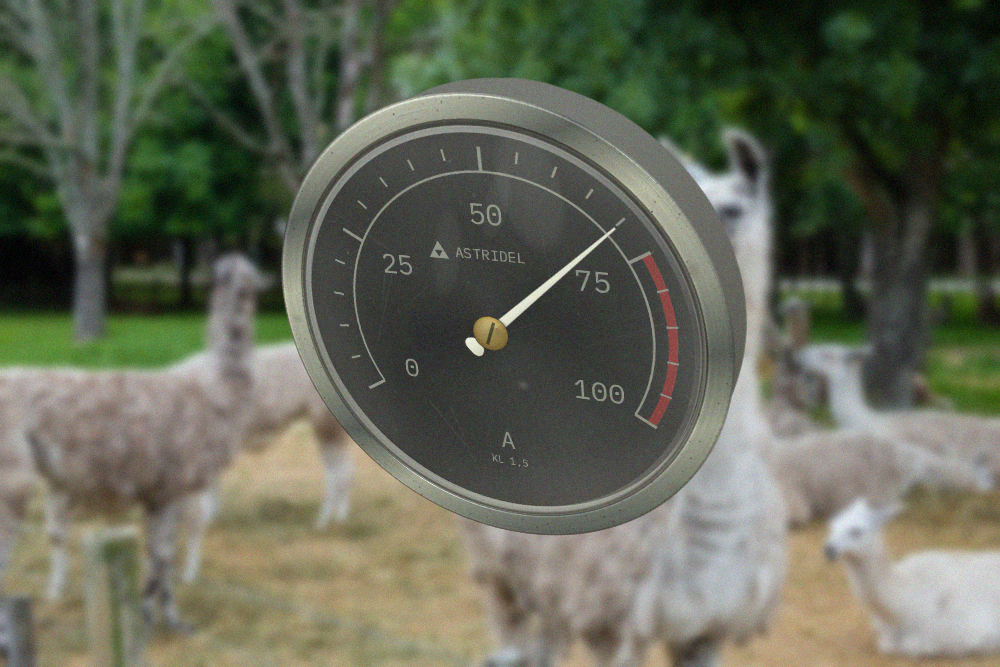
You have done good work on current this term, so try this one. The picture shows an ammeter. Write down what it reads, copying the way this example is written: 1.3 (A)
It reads 70 (A)
